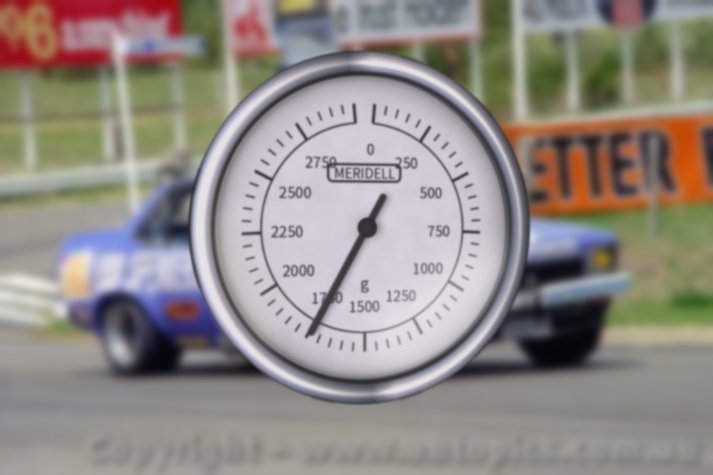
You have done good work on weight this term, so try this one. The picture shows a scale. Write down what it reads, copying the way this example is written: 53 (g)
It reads 1750 (g)
